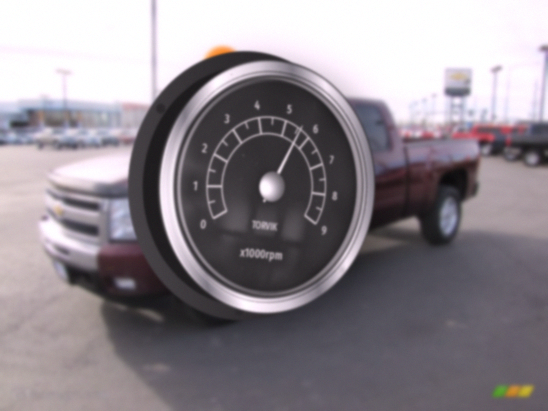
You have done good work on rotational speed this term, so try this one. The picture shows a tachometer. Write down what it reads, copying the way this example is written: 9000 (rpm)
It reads 5500 (rpm)
